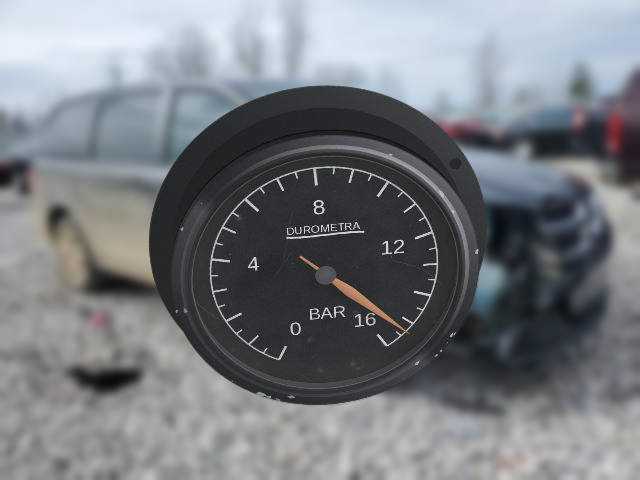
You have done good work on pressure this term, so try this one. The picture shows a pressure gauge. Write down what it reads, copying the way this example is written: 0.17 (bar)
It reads 15.25 (bar)
